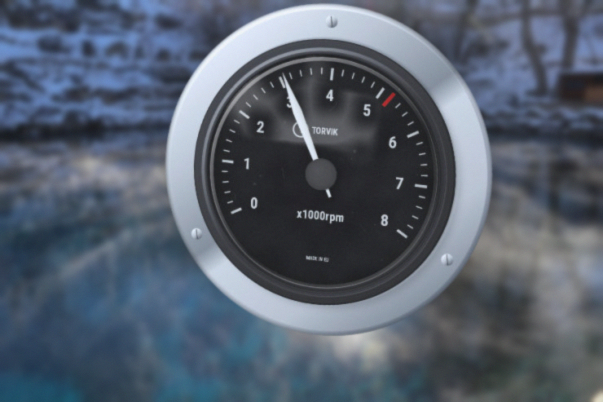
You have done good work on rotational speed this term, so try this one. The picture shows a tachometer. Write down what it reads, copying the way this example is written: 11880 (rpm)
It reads 3100 (rpm)
